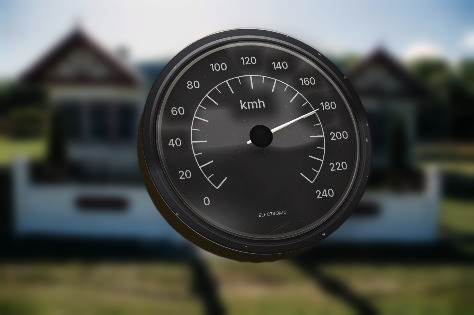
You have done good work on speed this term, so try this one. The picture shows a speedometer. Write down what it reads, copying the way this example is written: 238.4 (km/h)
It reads 180 (km/h)
